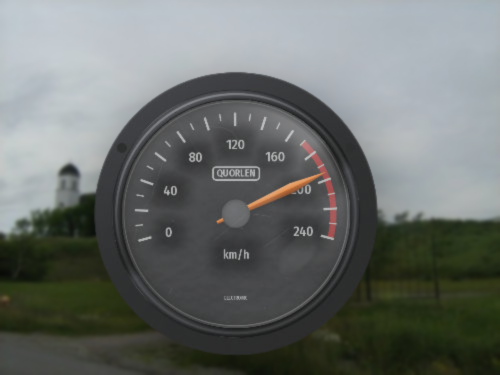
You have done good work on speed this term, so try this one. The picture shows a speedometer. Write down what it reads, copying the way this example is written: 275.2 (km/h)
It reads 195 (km/h)
